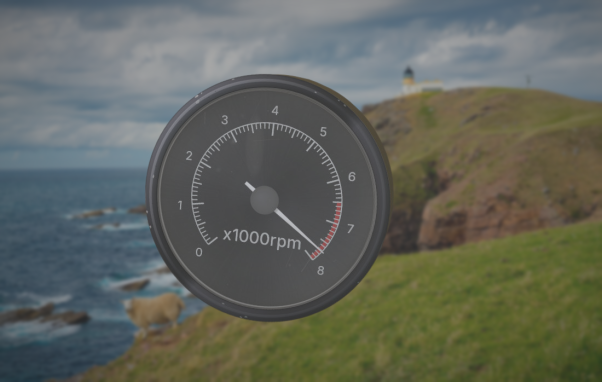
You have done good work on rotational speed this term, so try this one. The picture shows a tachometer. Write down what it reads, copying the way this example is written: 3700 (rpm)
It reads 7700 (rpm)
